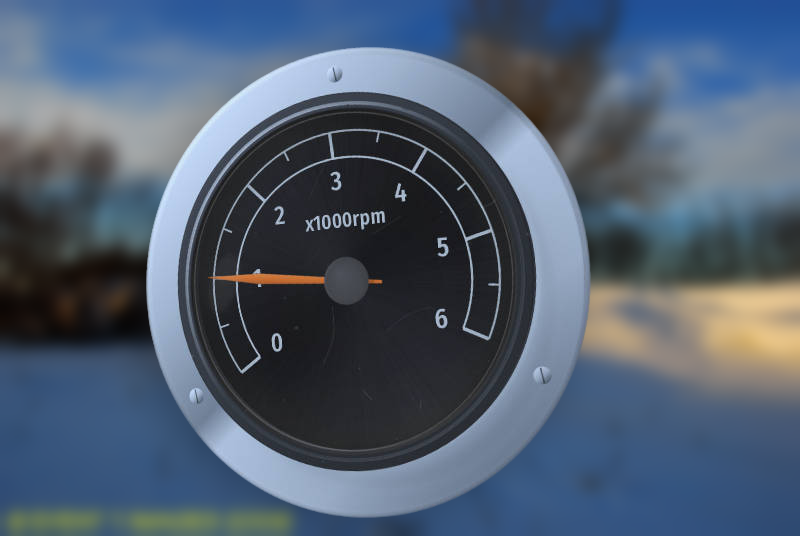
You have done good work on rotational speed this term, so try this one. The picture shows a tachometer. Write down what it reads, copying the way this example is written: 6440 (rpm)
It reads 1000 (rpm)
